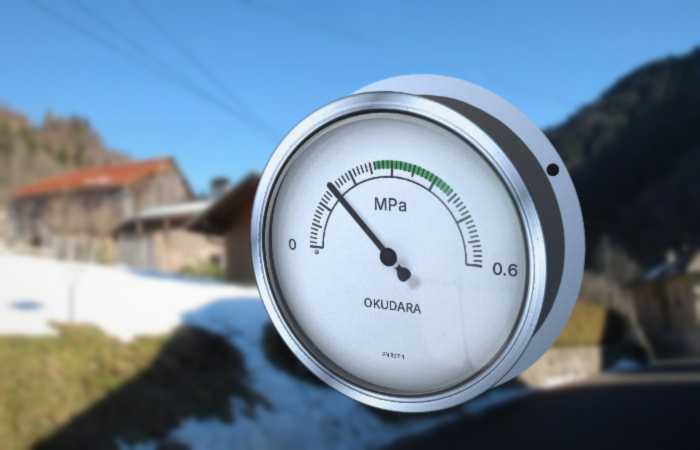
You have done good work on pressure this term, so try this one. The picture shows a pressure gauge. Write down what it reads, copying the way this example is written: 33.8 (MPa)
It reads 0.15 (MPa)
